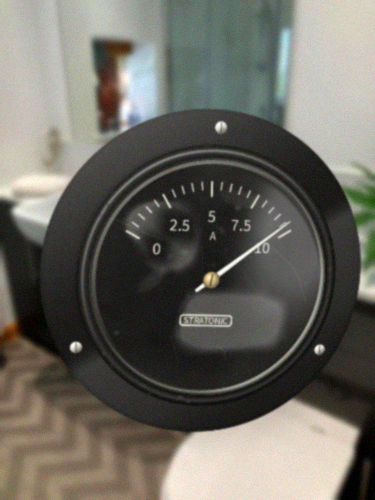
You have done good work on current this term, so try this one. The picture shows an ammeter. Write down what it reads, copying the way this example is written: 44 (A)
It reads 9.5 (A)
